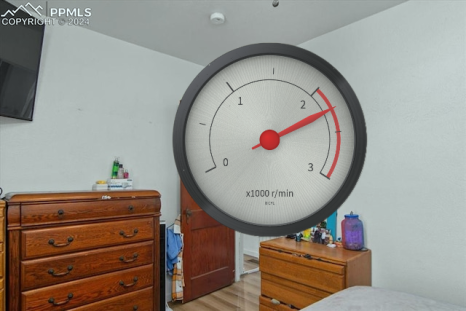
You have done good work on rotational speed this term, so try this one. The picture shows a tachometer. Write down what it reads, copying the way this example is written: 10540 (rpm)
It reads 2250 (rpm)
